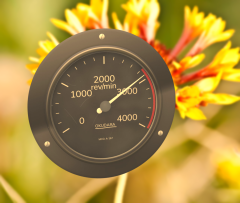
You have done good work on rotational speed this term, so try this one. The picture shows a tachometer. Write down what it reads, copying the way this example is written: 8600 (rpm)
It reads 2900 (rpm)
